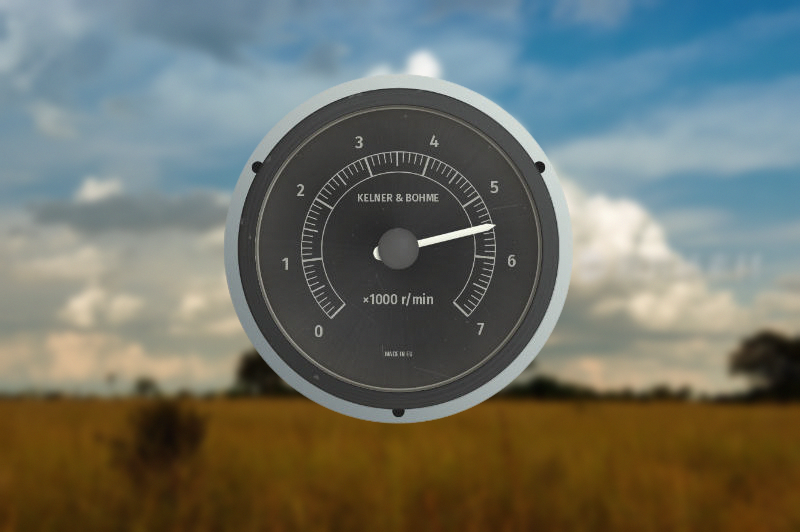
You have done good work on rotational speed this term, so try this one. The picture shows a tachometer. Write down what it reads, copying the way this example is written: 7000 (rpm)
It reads 5500 (rpm)
